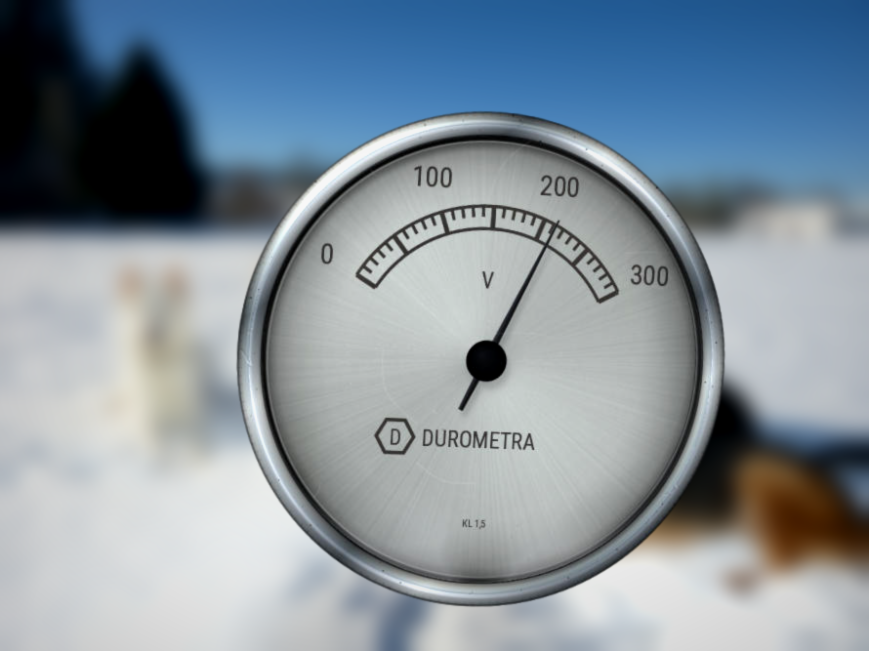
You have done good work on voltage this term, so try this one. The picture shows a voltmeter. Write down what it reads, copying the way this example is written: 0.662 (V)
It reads 210 (V)
